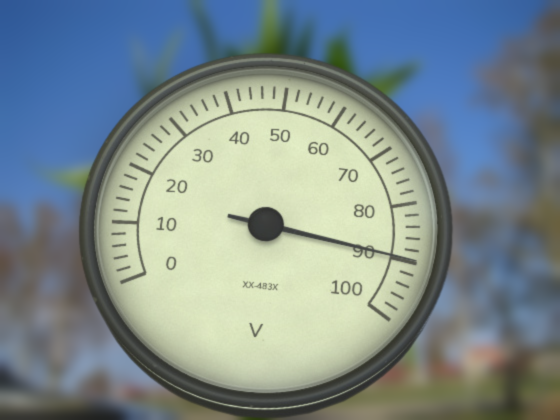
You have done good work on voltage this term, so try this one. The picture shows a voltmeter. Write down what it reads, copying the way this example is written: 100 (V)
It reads 90 (V)
